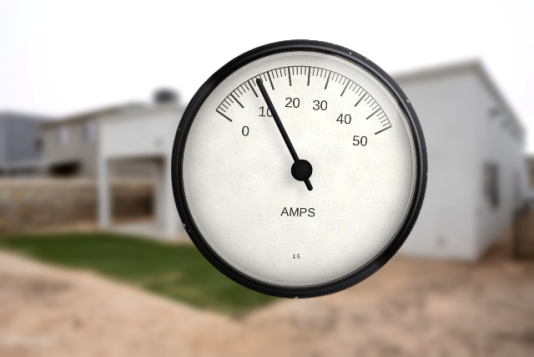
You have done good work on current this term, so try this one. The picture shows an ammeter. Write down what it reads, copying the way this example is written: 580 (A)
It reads 12 (A)
